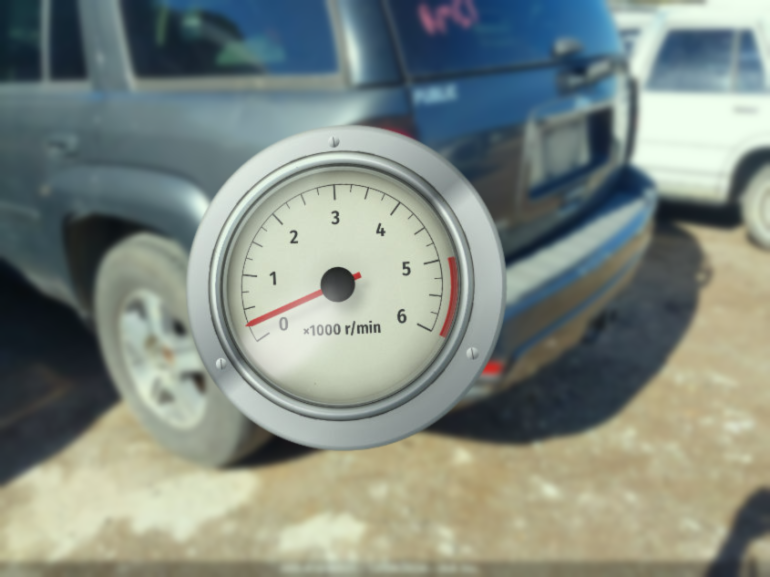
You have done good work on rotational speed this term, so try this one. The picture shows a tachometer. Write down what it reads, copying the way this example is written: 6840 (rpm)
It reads 250 (rpm)
